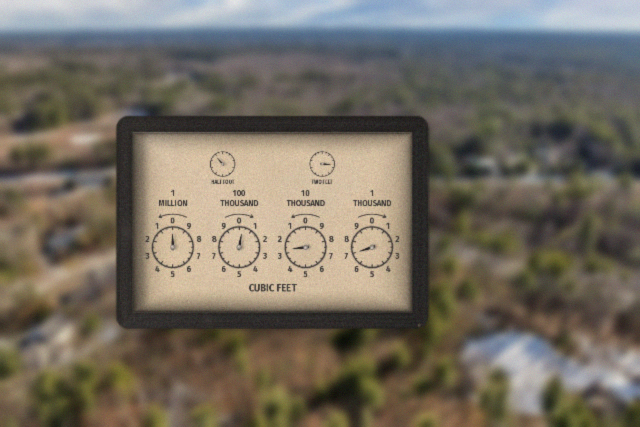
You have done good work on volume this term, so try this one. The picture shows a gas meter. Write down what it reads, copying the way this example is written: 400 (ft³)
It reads 2700 (ft³)
